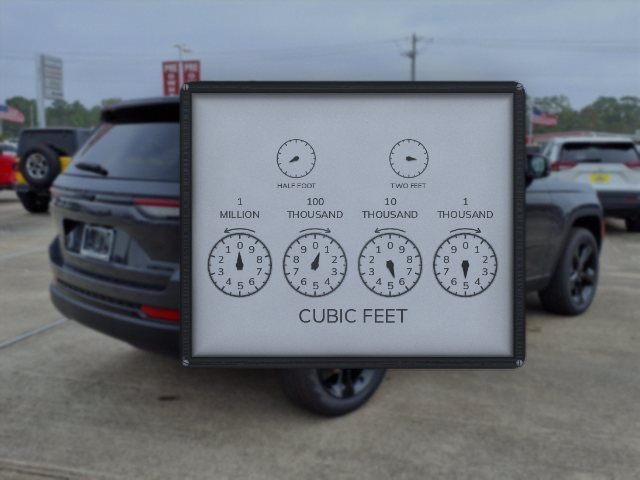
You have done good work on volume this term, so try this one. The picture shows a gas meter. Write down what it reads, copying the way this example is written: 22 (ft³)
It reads 5500 (ft³)
